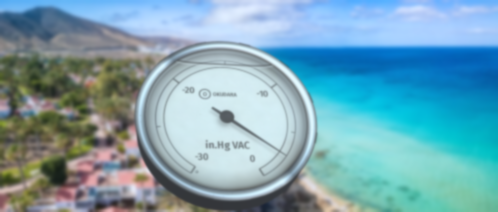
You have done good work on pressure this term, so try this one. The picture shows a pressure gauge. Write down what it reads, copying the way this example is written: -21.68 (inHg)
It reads -2.5 (inHg)
